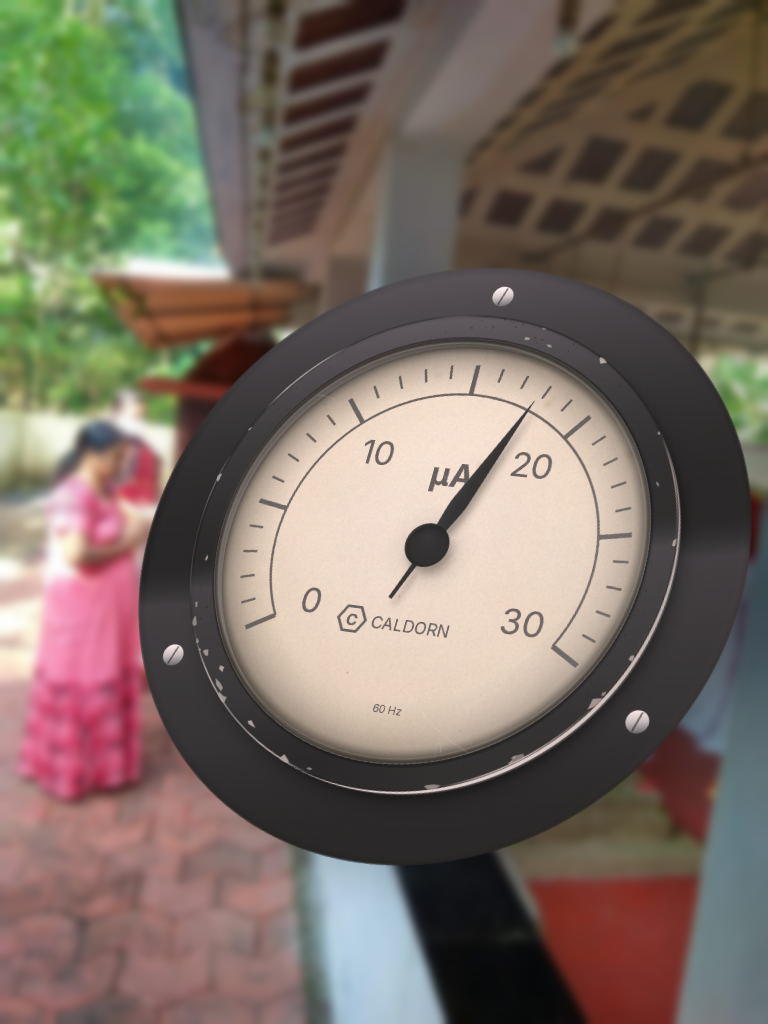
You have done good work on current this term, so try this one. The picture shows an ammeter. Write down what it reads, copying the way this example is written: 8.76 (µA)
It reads 18 (µA)
